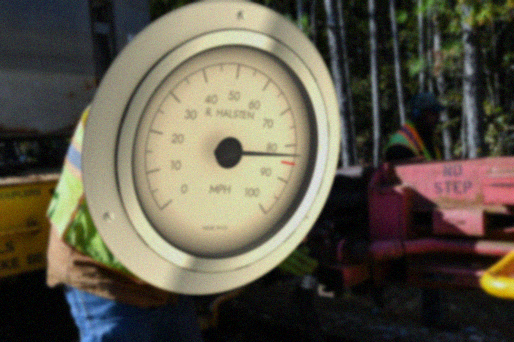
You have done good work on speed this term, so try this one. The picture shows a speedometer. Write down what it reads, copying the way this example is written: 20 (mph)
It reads 82.5 (mph)
